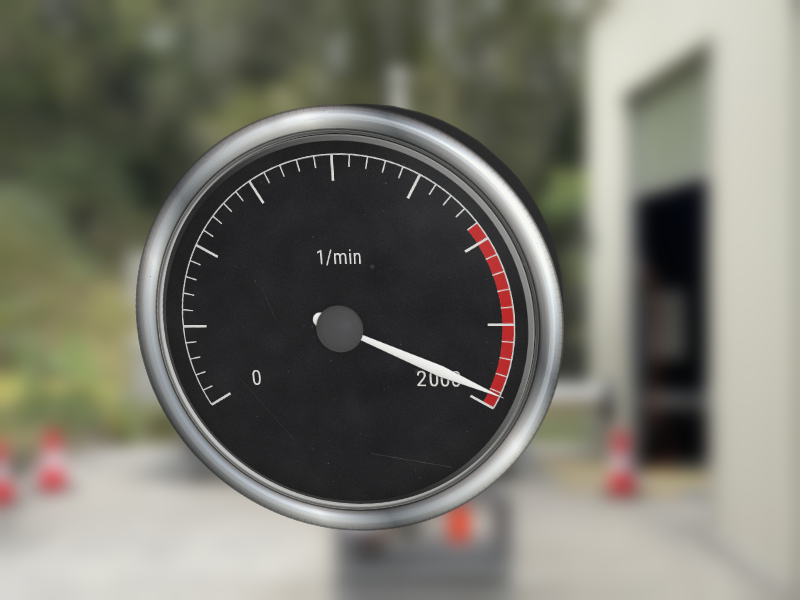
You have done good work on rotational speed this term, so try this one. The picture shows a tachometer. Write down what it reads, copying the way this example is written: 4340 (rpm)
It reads 1950 (rpm)
